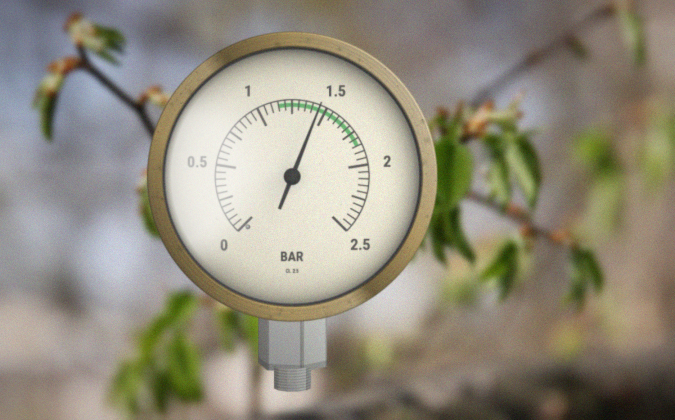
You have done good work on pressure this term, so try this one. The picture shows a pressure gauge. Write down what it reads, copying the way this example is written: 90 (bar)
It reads 1.45 (bar)
